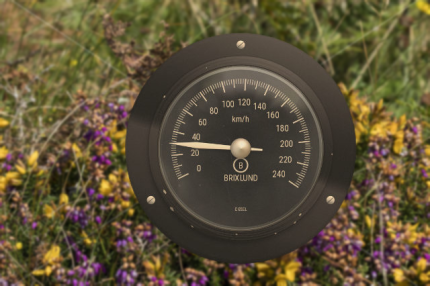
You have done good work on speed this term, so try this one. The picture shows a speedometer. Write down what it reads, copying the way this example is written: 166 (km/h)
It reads 30 (km/h)
